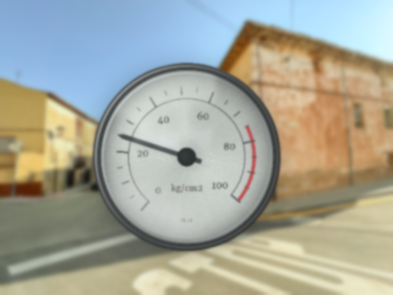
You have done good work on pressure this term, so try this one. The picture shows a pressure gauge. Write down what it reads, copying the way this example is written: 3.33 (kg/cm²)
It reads 25 (kg/cm²)
